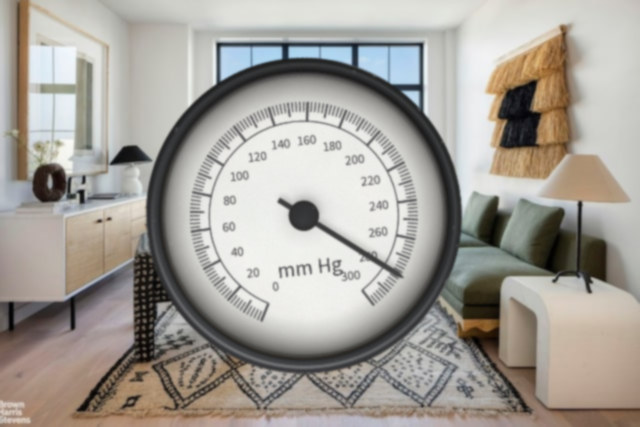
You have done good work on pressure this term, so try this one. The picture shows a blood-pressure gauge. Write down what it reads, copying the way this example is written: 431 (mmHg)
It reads 280 (mmHg)
